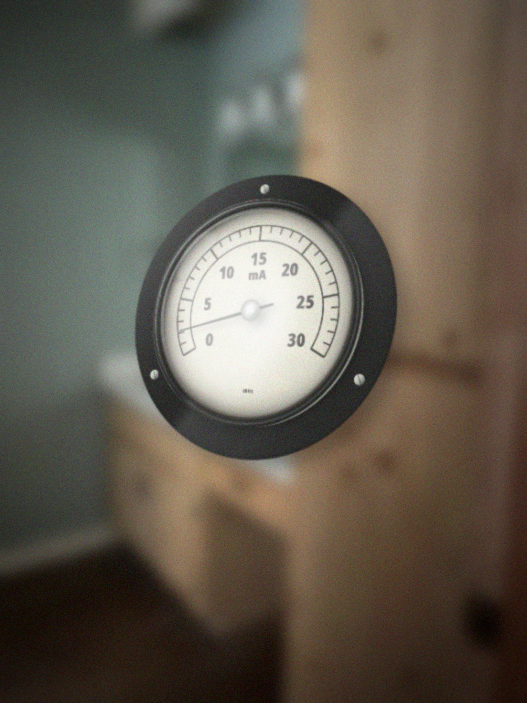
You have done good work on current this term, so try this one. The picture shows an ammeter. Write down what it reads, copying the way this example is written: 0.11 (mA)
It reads 2 (mA)
